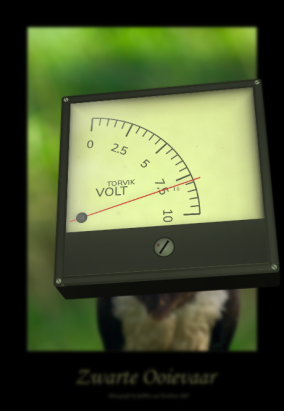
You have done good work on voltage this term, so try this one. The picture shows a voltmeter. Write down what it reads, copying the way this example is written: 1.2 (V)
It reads 8 (V)
